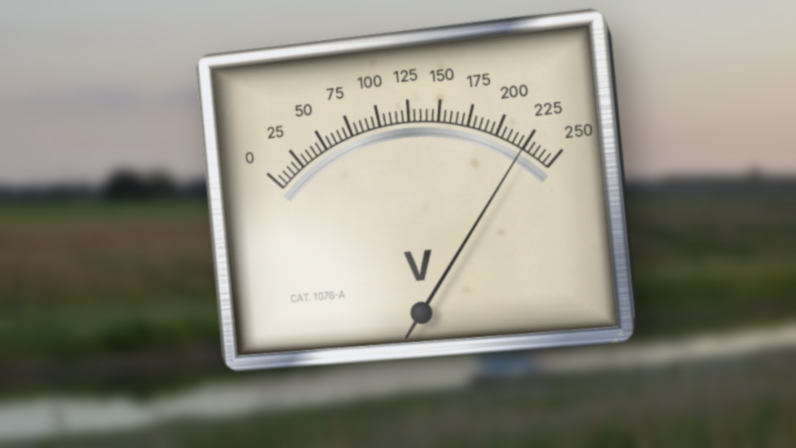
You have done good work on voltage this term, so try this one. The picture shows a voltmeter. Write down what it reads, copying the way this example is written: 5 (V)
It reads 225 (V)
